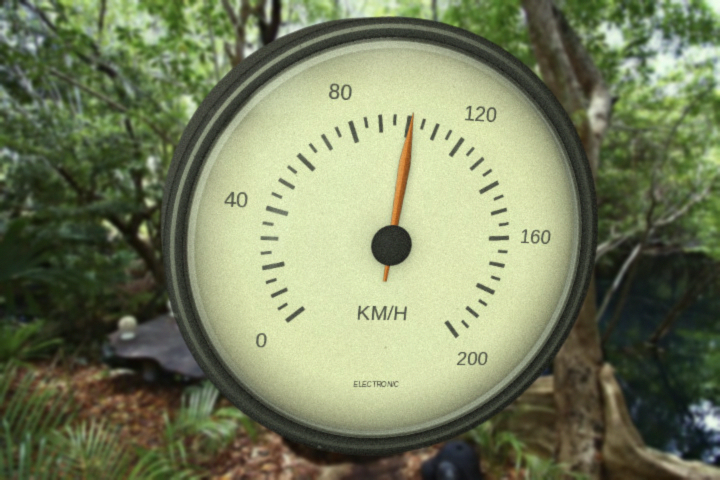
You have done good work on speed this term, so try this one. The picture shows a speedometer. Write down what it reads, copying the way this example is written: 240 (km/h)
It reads 100 (km/h)
